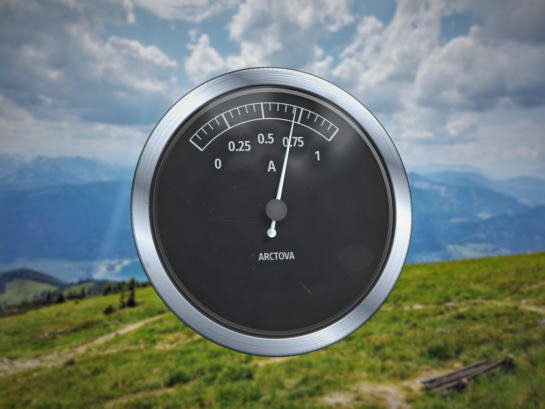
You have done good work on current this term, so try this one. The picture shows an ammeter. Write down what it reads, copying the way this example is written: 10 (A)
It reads 0.7 (A)
